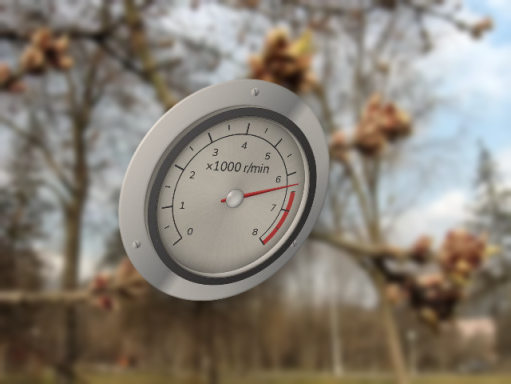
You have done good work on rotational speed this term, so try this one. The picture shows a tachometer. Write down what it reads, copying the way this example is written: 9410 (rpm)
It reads 6250 (rpm)
